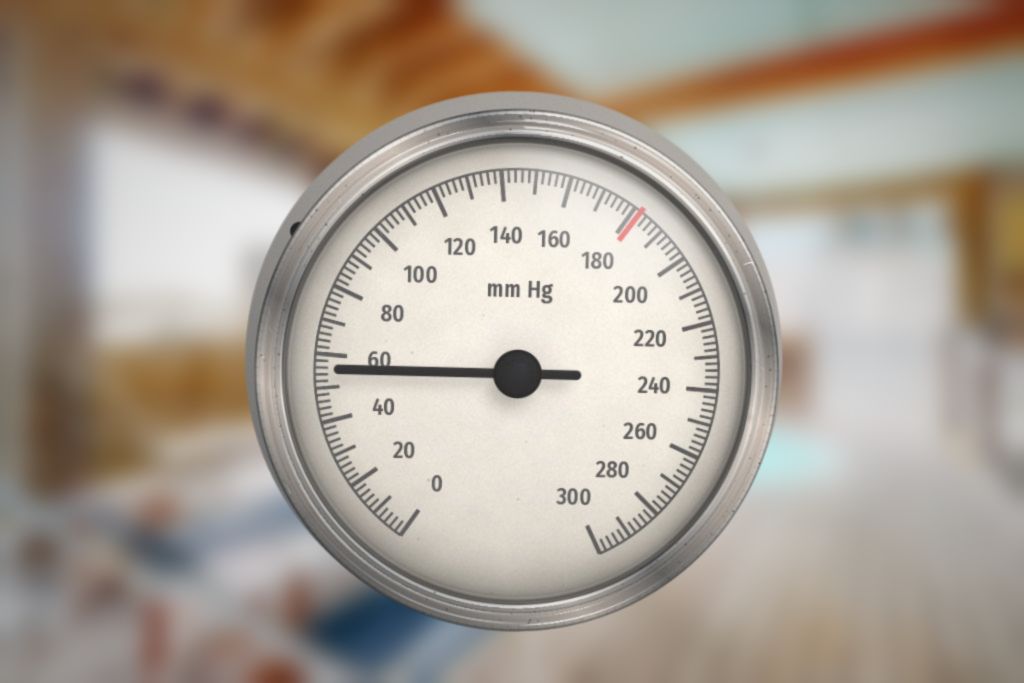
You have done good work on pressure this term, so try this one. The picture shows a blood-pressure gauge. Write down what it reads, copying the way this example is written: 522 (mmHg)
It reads 56 (mmHg)
